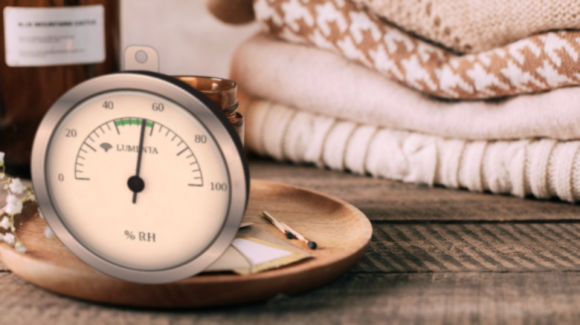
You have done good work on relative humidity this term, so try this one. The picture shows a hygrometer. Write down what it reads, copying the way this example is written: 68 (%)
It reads 56 (%)
